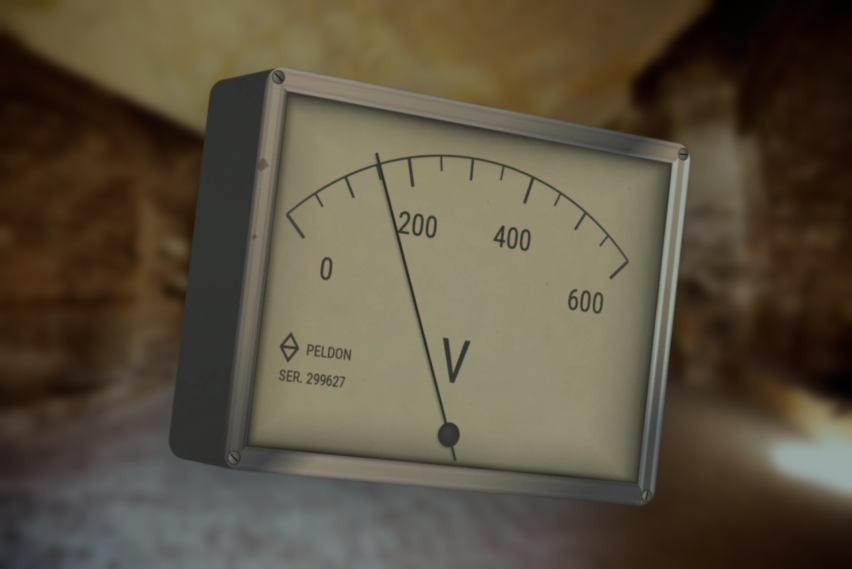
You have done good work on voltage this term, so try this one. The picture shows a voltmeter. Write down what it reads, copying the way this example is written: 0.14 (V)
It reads 150 (V)
